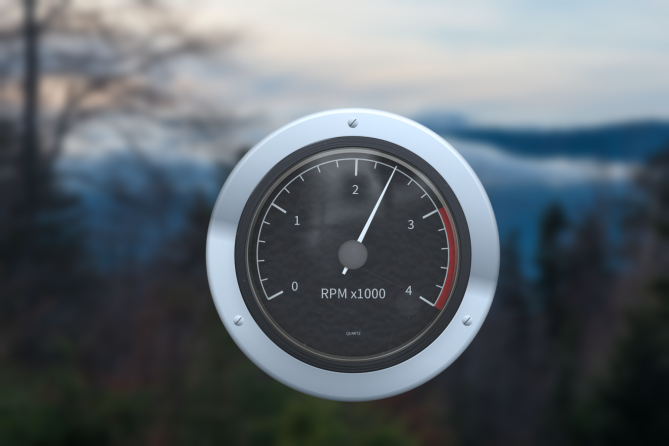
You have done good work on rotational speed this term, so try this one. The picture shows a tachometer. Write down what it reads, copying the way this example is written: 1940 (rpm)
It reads 2400 (rpm)
